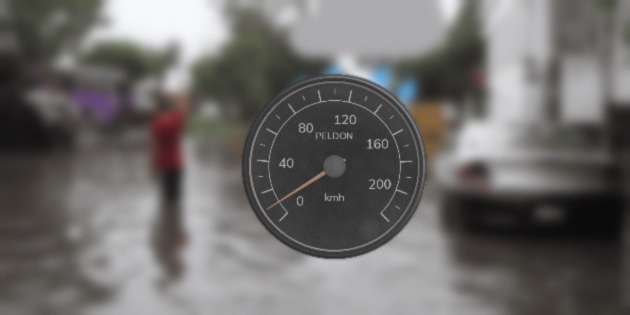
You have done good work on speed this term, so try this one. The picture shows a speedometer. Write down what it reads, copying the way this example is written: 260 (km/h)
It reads 10 (km/h)
